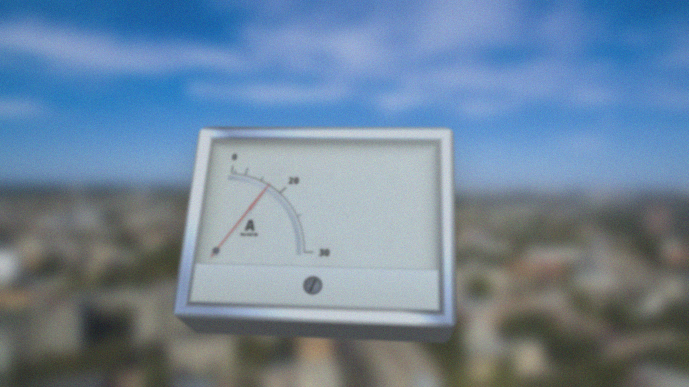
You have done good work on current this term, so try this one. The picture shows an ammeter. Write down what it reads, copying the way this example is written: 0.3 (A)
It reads 17.5 (A)
